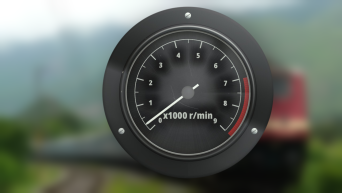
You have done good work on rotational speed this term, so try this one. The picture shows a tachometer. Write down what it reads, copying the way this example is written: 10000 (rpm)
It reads 250 (rpm)
